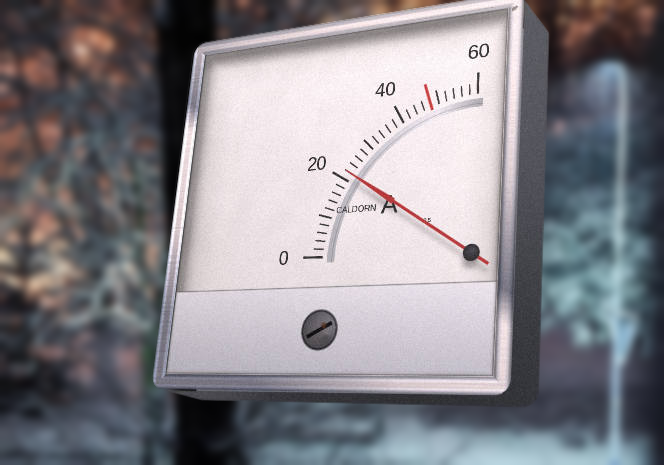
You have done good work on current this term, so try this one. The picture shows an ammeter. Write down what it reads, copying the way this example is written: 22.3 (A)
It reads 22 (A)
